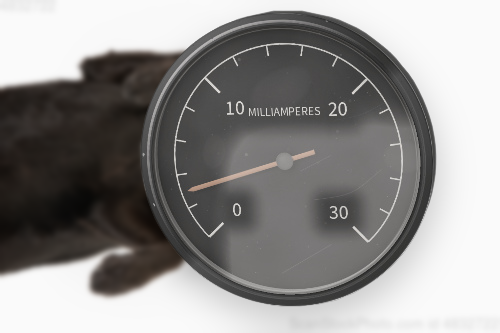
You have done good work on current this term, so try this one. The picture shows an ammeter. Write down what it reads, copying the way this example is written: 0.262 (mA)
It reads 3 (mA)
